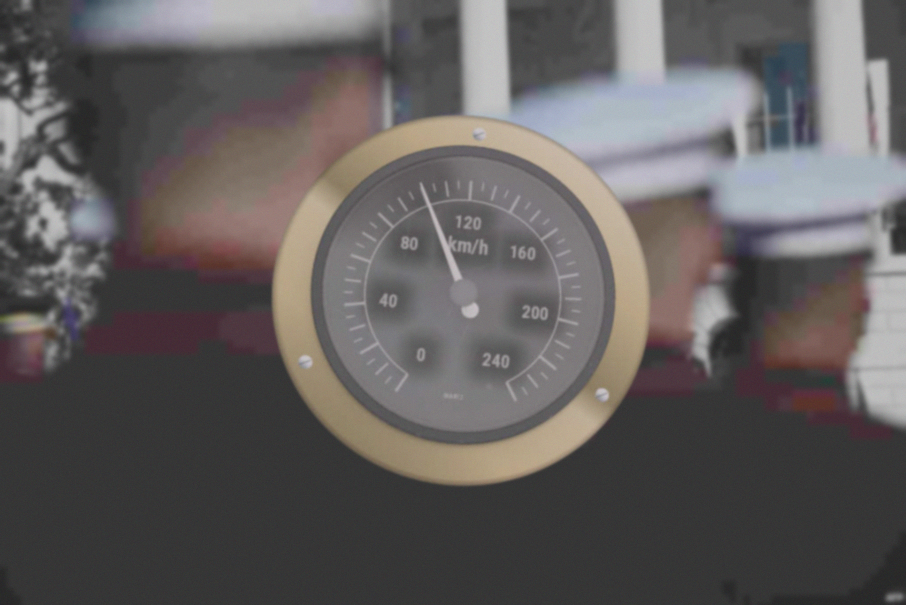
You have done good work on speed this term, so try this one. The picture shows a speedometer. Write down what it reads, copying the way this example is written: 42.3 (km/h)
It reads 100 (km/h)
